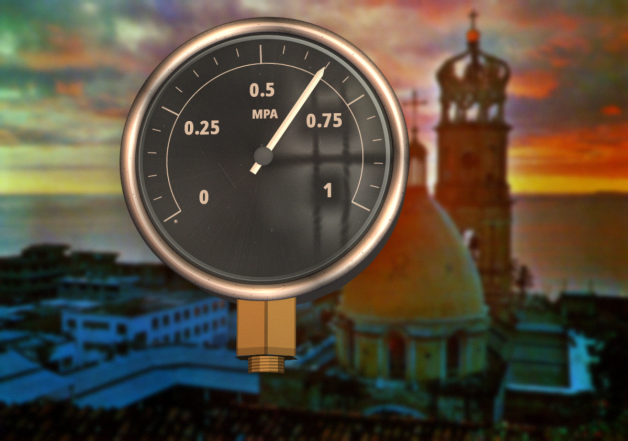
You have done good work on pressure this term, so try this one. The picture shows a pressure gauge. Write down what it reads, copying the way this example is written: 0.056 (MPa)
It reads 0.65 (MPa)
